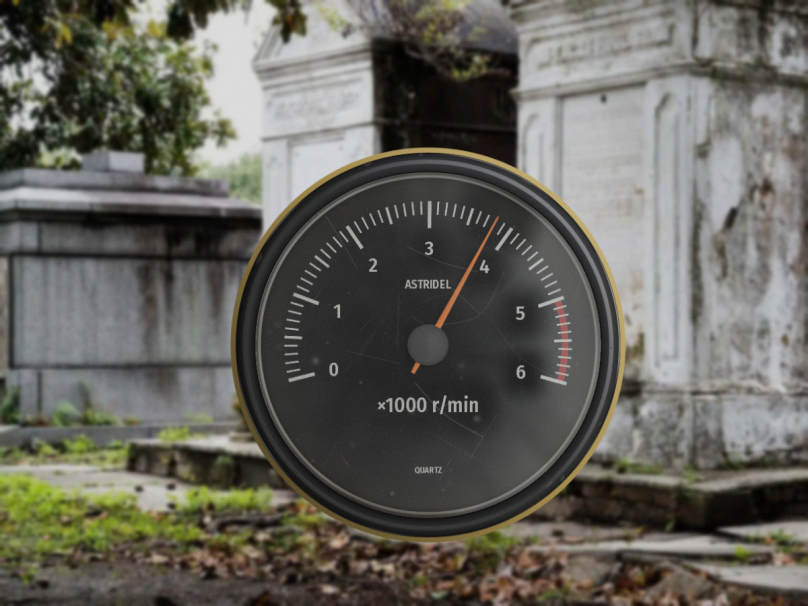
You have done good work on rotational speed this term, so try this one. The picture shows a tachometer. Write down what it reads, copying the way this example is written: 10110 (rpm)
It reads 3800 (rpm)
